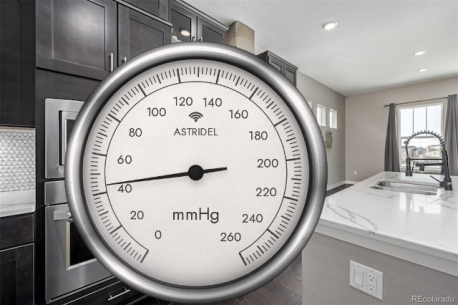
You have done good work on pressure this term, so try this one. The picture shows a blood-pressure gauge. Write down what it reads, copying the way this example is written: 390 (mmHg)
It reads 44 (mmHg)
